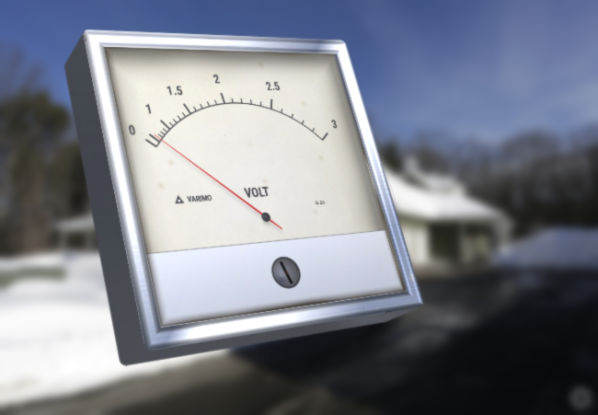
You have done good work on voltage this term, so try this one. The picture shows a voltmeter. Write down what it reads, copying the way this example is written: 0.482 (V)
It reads 0.5 (V)
